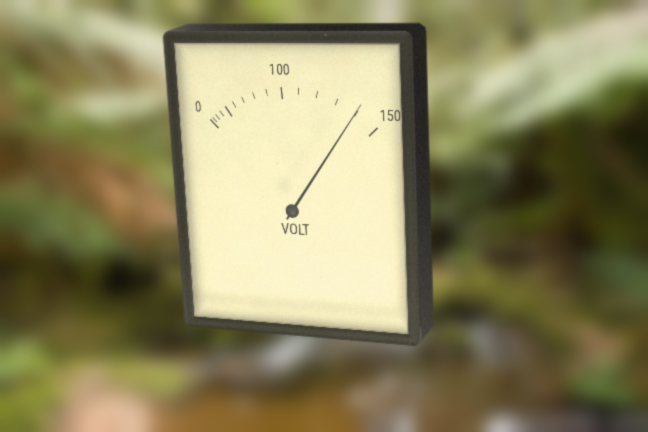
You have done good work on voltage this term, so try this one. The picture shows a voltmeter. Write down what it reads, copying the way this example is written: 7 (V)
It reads 140 (V)
